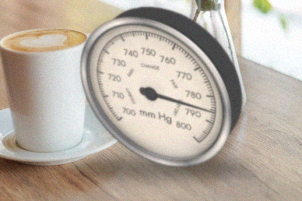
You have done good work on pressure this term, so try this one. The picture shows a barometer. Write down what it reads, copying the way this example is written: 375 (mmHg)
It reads 785 (mmHg)
